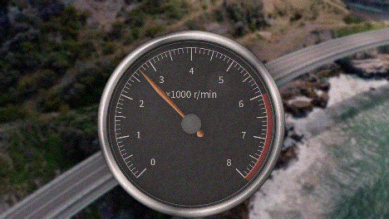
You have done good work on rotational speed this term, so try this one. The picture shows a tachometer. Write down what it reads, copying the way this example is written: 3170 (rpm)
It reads 2700 (rpm)
